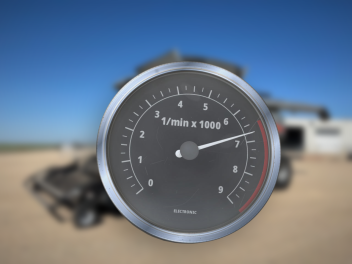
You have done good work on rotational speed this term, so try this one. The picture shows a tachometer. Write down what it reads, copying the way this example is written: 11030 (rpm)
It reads 6750 (rpm)
